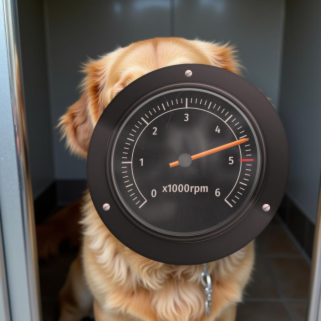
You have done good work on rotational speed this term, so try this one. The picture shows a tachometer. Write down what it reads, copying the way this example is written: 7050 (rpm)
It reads 4600 (rpm)
